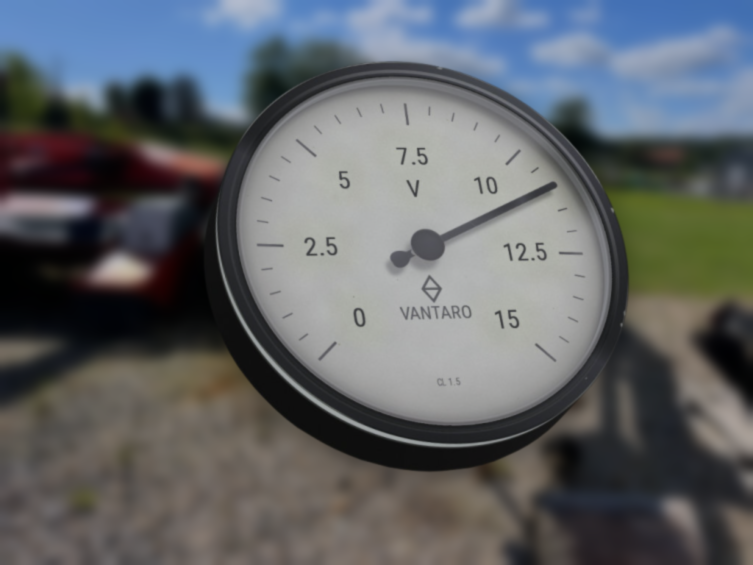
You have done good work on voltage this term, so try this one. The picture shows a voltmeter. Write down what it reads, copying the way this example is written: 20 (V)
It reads 11 (V)
